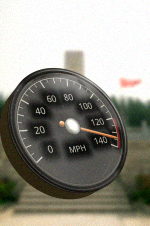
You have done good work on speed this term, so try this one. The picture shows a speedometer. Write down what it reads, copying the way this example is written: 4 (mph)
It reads 135 (mph)
